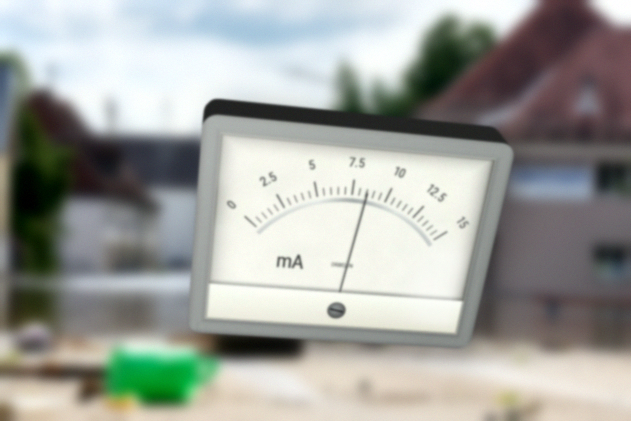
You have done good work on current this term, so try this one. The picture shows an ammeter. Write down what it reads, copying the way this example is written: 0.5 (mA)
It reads 8.5 (mA)
